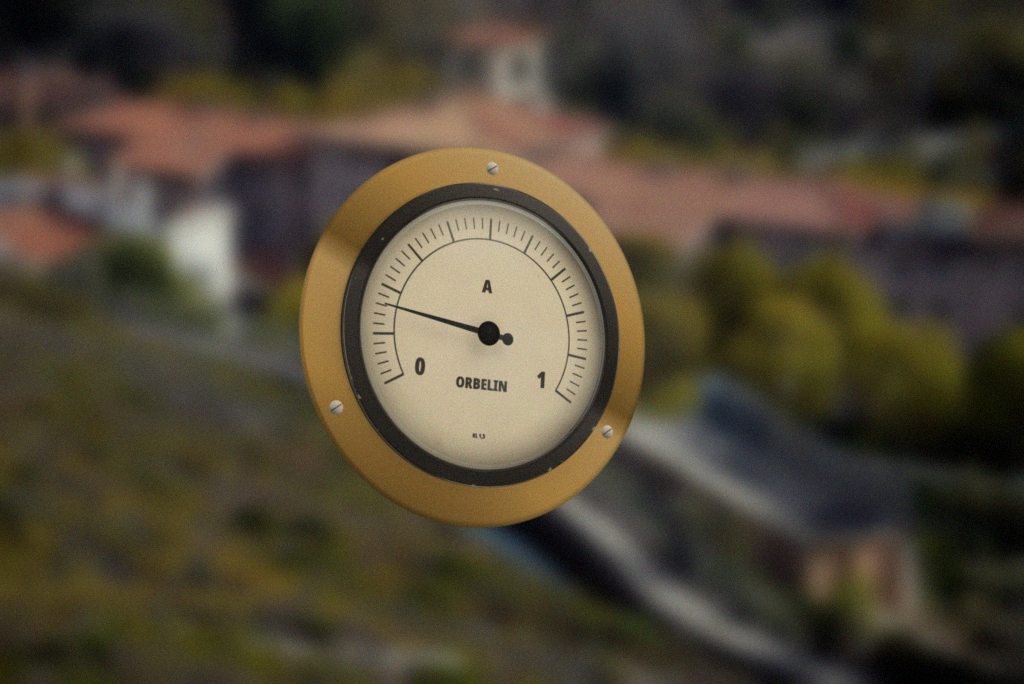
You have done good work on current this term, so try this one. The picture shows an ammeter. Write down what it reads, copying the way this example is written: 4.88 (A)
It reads 0.16 (A)
